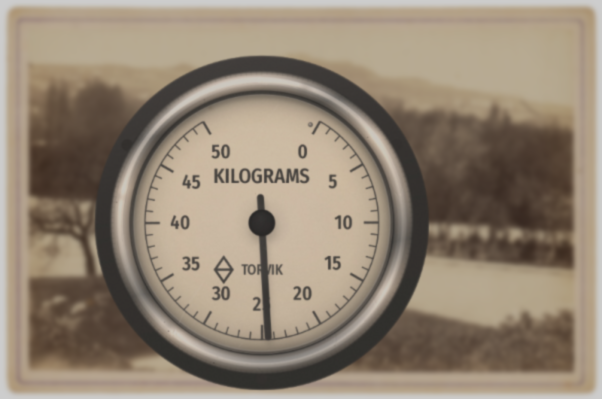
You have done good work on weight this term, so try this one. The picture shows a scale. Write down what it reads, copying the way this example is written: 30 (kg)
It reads 24.5 (kg)
